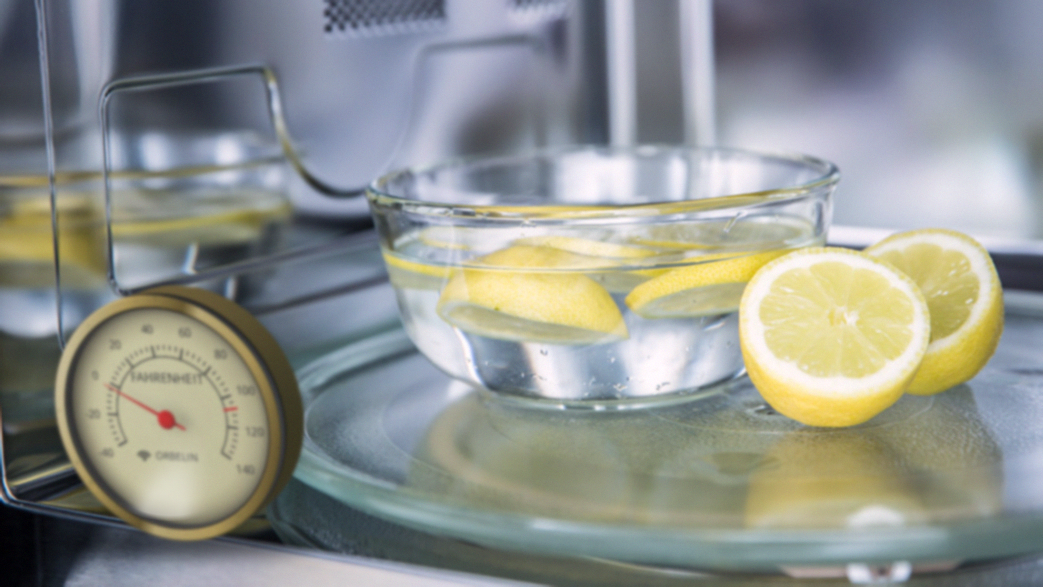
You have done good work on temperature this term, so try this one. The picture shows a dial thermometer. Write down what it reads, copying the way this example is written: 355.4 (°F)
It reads 0 (°F)
